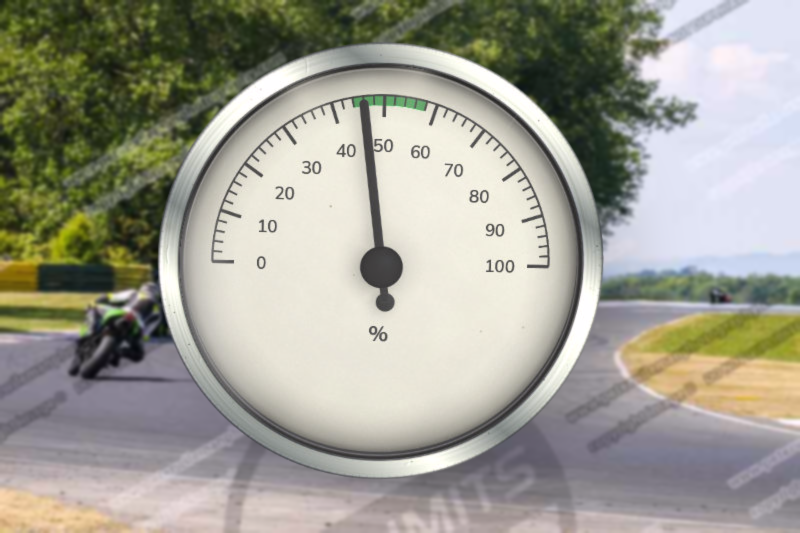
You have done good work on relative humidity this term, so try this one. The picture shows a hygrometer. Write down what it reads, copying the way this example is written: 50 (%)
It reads 46 (%)
